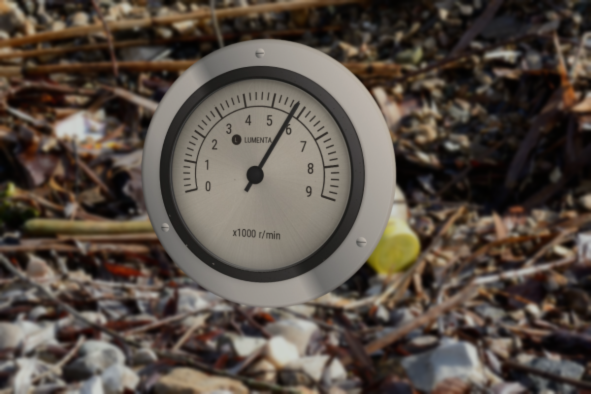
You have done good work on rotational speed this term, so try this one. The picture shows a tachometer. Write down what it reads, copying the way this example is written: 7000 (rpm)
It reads 5800 (rpm)
